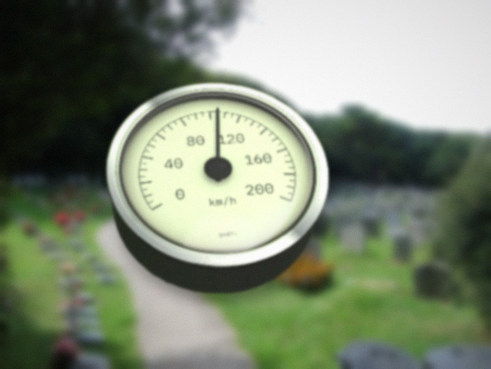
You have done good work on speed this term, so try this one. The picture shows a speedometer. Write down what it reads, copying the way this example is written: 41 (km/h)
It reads 105 (km/h)
